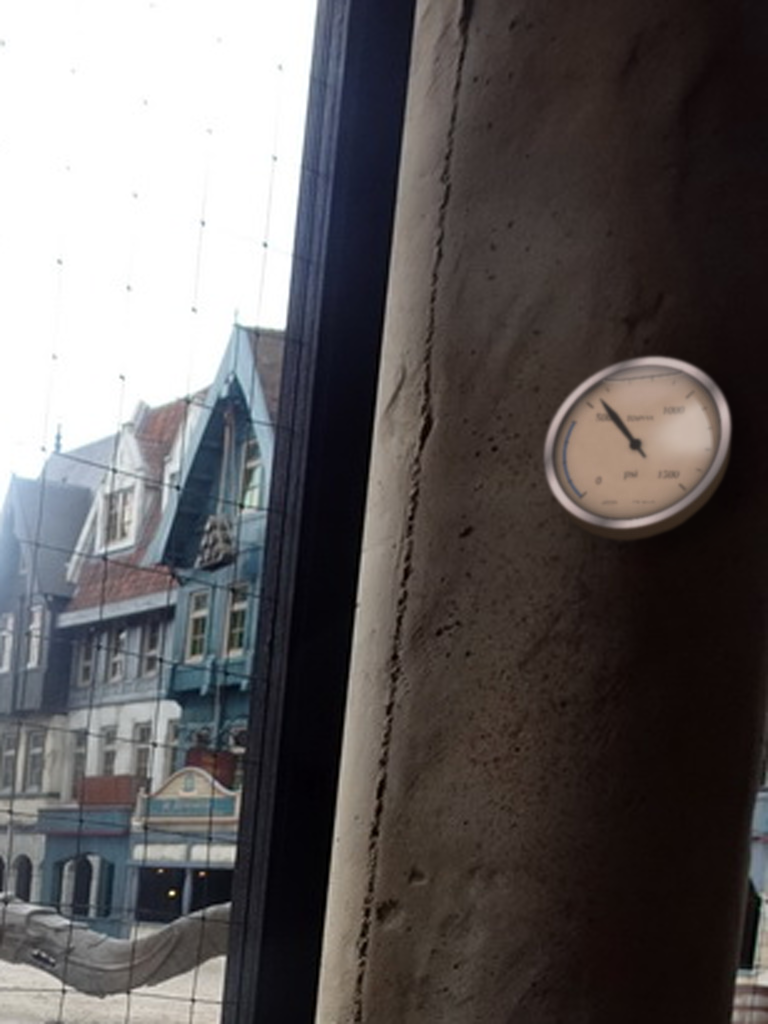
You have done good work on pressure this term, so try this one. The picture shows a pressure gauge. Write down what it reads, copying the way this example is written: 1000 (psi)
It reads 550 (psi)
